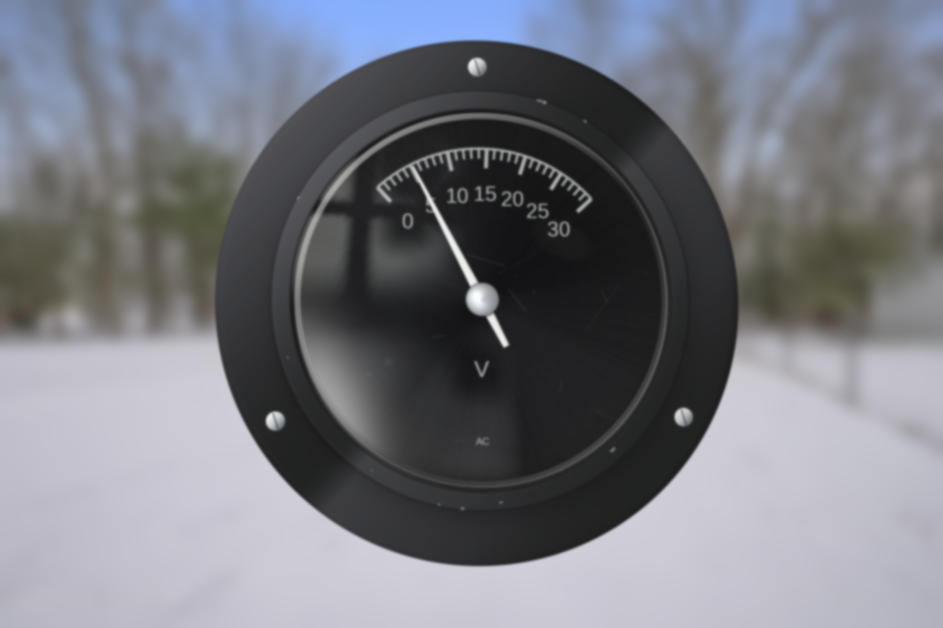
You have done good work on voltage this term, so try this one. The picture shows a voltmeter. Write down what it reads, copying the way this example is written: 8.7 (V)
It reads 5 (V)
